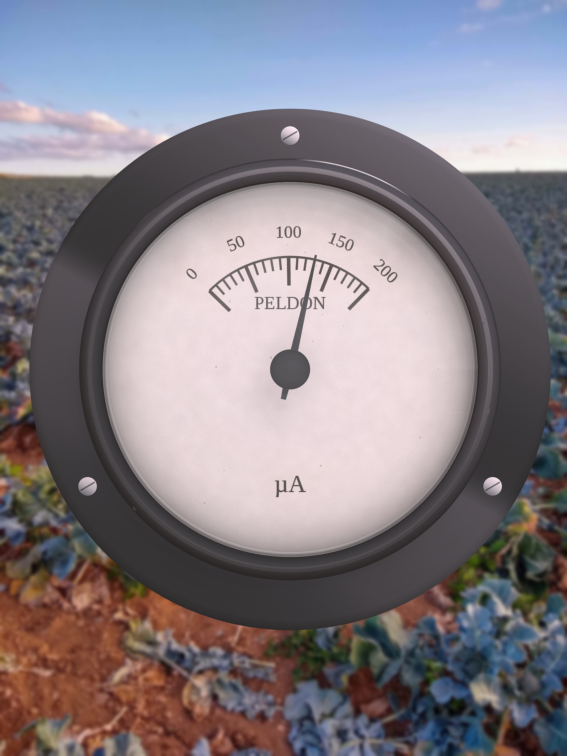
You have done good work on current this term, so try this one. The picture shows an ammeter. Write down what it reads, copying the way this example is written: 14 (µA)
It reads 130 (µA)
